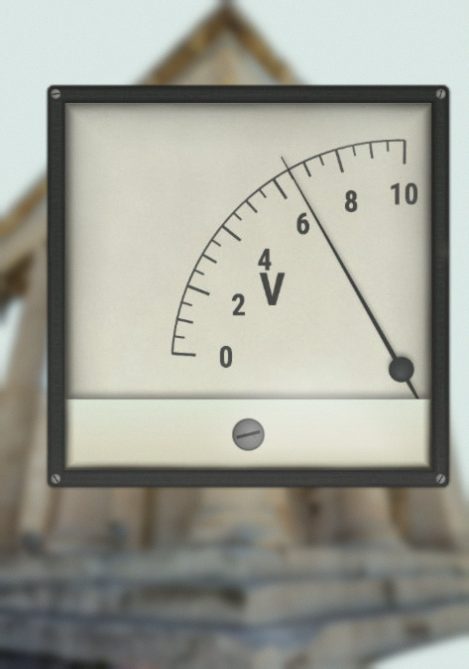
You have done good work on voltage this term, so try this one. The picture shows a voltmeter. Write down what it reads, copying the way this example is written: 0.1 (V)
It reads 6.5 (V)
